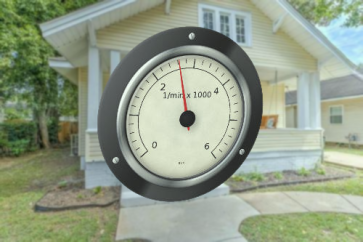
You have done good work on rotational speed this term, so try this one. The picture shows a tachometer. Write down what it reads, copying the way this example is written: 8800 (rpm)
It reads 2600 (rpm)
